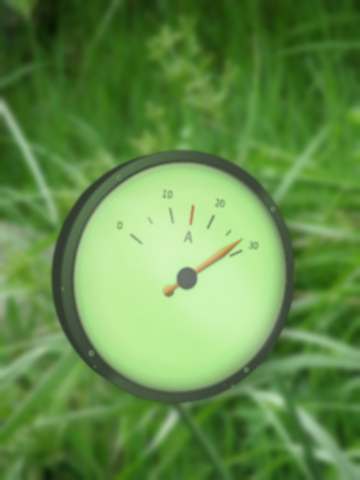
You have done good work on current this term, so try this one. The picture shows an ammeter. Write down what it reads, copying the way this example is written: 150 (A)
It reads 27.5 (A)
